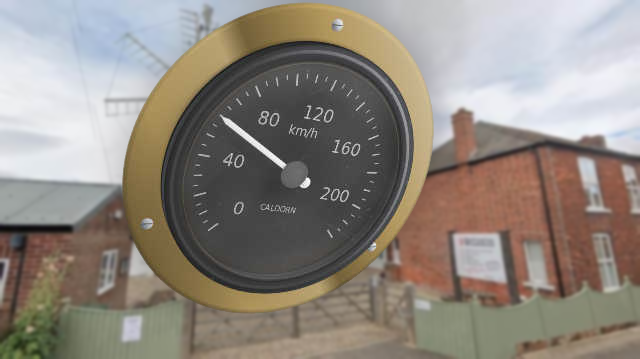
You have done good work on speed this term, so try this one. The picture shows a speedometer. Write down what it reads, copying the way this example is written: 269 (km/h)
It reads 60 (km/h)
